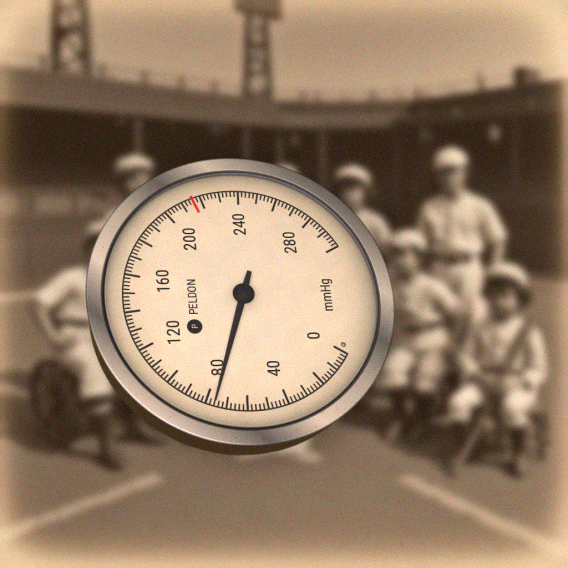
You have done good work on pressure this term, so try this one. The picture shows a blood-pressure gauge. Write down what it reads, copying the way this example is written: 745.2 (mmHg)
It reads 76 (mmHg)
